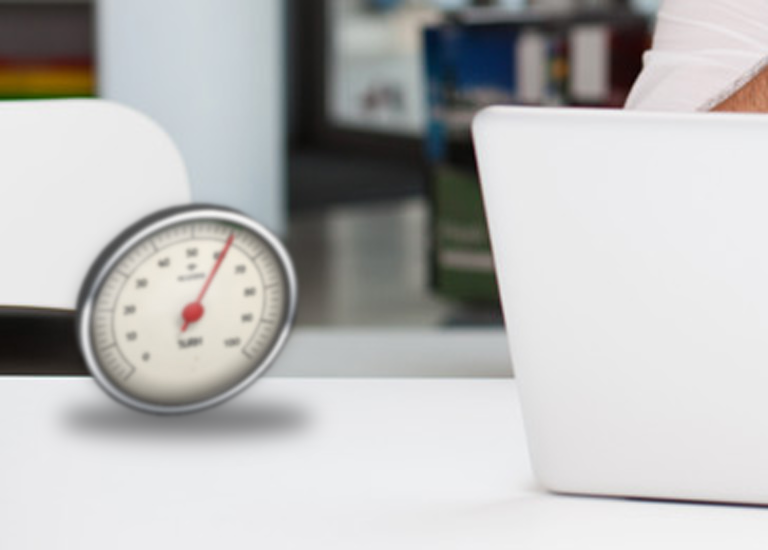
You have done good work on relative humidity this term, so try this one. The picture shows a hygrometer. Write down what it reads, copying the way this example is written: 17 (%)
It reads 60 (%)
